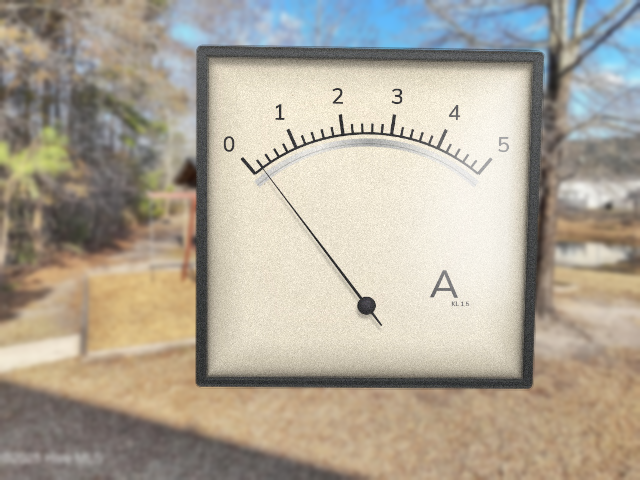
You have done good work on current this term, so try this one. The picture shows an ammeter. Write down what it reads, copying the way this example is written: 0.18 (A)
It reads 0.2 (A)
